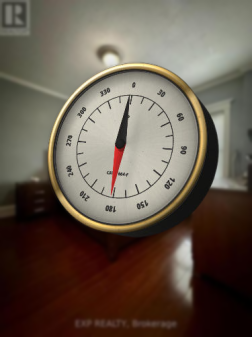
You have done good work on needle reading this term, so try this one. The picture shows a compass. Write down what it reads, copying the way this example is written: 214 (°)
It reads 180 (°)
